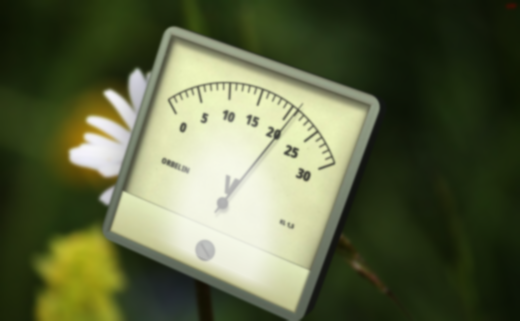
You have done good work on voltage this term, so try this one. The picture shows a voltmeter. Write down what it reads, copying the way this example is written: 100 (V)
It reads 21 (V)
